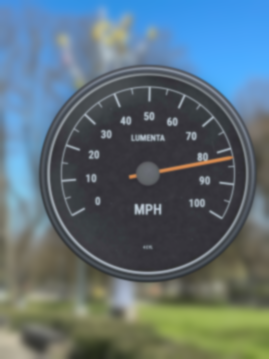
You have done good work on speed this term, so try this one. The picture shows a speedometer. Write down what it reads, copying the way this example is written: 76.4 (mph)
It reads 82.5 (mph)
